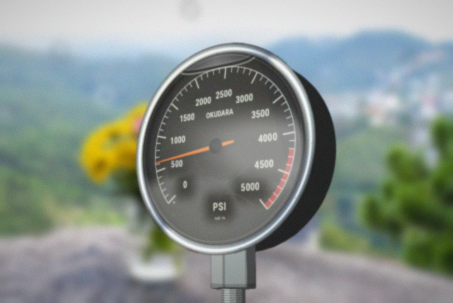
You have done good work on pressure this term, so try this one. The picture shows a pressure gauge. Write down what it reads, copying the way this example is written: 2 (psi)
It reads 600 (psi)
